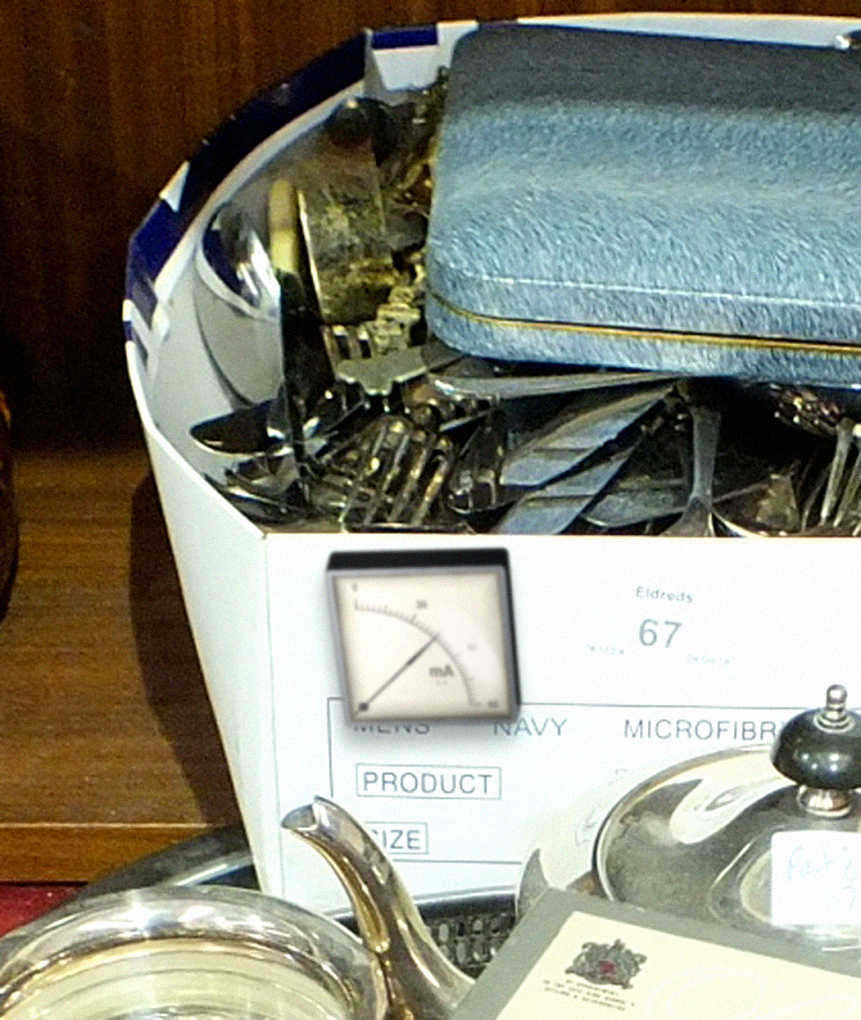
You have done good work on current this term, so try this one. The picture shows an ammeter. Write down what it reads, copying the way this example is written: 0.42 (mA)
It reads 30 (mA)
